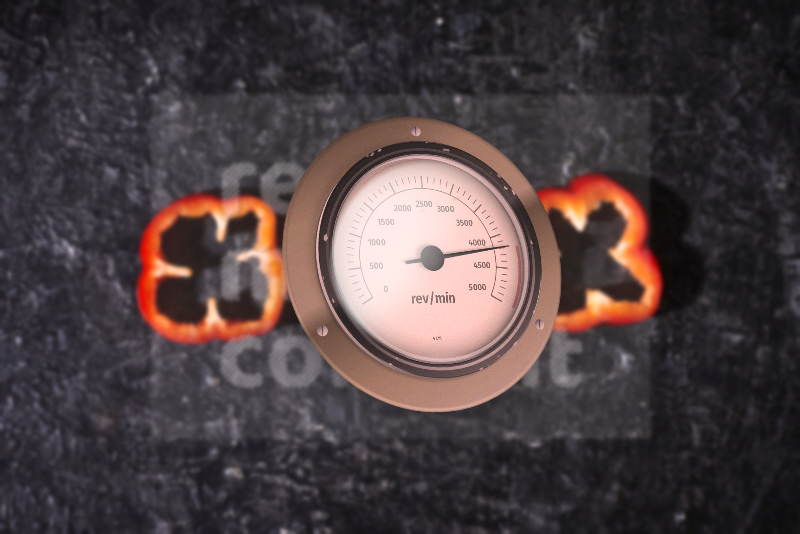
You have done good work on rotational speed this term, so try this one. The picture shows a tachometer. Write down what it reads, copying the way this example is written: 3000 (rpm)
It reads 4200 (rpm)
